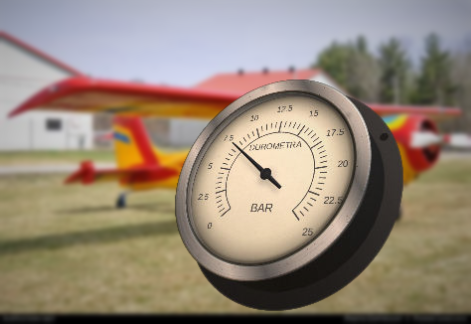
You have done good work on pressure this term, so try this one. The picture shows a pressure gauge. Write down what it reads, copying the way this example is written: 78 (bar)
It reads 7.5 (bar)
